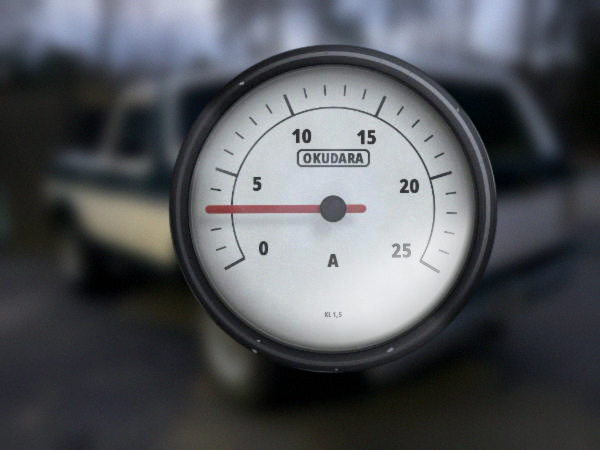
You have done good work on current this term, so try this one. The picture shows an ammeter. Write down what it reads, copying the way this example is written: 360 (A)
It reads 3 (A)
